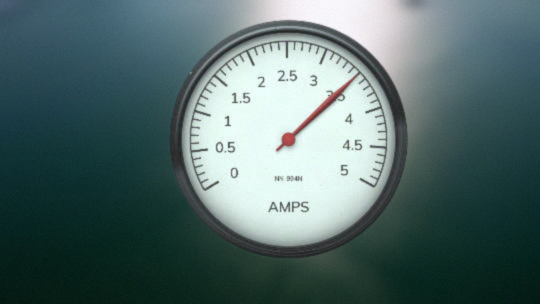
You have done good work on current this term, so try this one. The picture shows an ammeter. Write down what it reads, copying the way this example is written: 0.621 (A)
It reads 3.5 (A)
